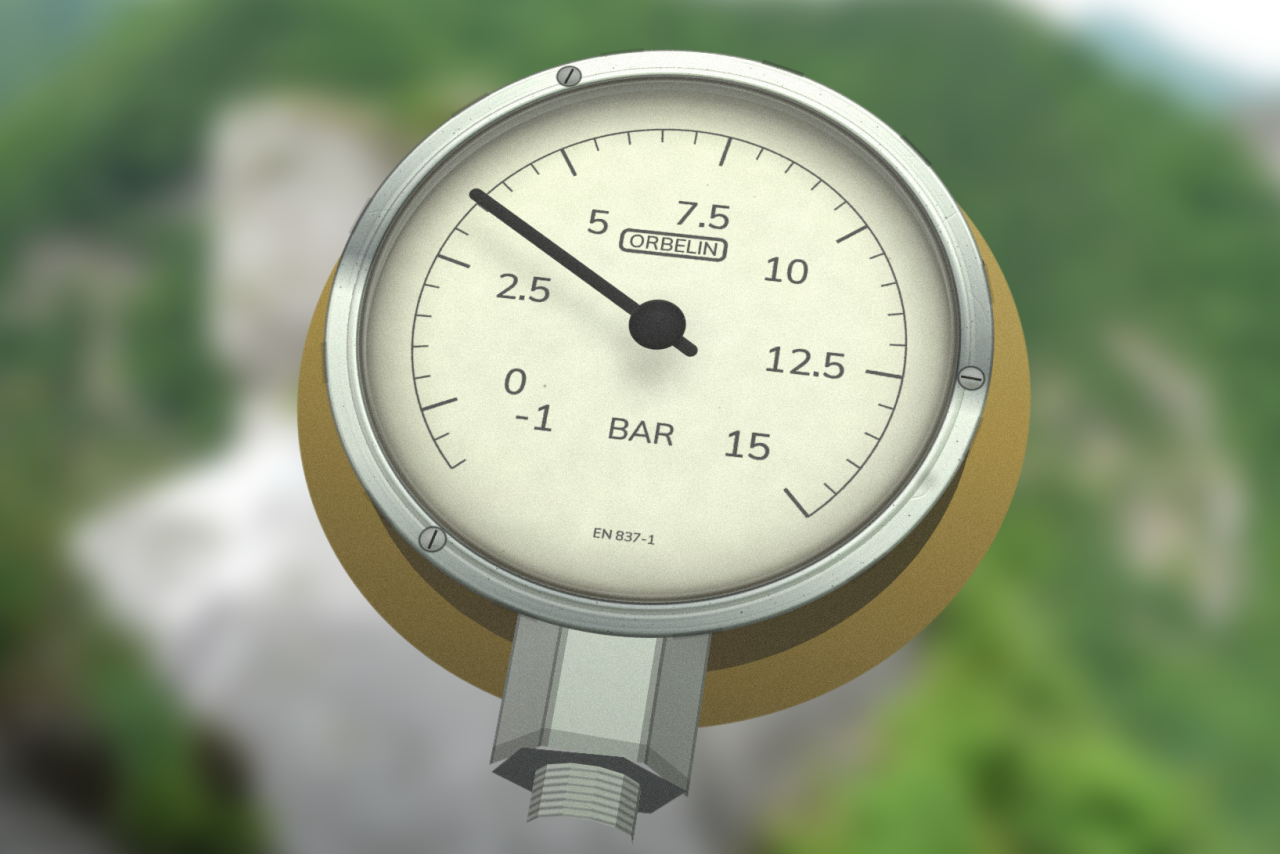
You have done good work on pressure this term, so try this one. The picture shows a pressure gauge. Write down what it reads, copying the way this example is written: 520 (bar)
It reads 3.5 (bar)
